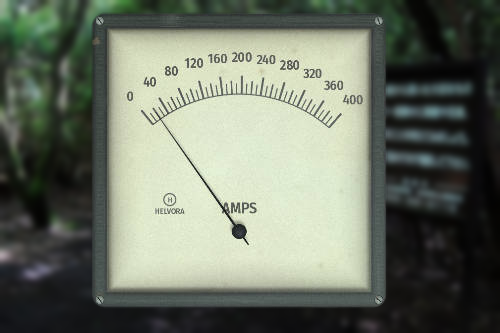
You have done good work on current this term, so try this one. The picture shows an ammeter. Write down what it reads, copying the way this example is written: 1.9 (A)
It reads 20 (A)
